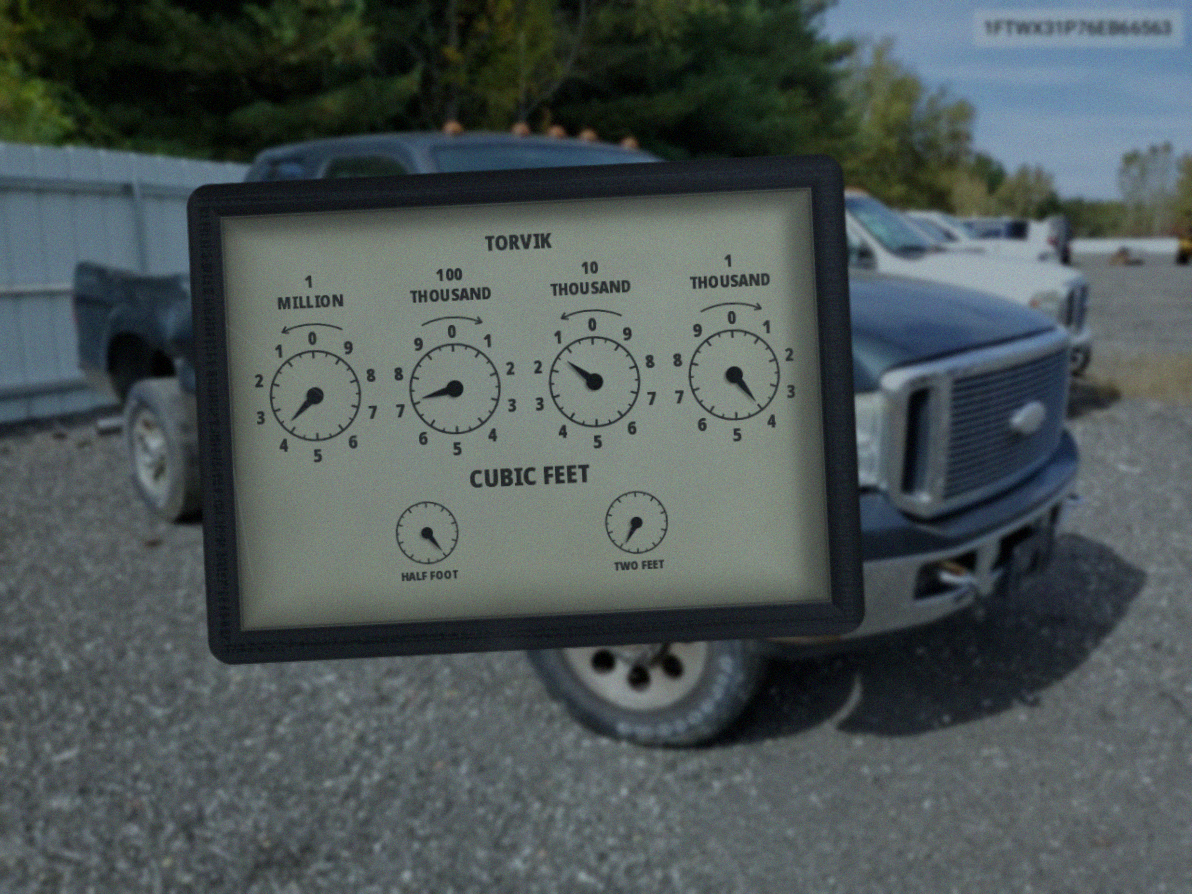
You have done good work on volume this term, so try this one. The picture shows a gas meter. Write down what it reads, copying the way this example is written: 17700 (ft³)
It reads 371400 (ft³)
